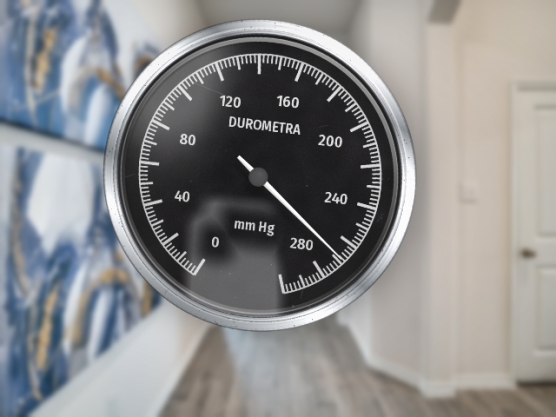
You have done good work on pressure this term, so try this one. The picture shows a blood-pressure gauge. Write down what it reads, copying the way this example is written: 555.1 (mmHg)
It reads 268 (mmHg)
